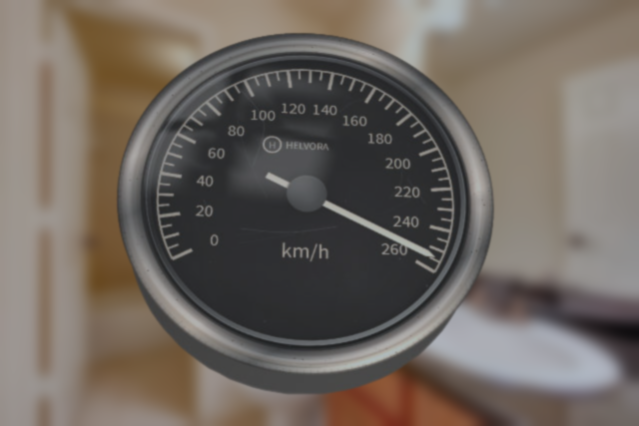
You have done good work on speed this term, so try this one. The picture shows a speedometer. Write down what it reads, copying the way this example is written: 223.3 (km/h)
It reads 255 (km/h)
